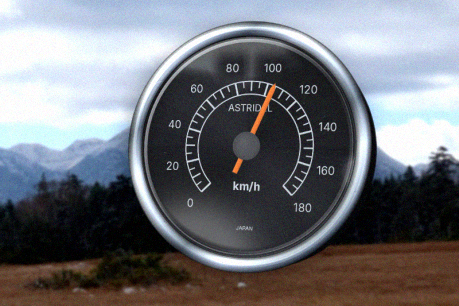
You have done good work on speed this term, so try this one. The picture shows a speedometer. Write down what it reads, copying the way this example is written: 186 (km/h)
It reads 105 (km/h)
